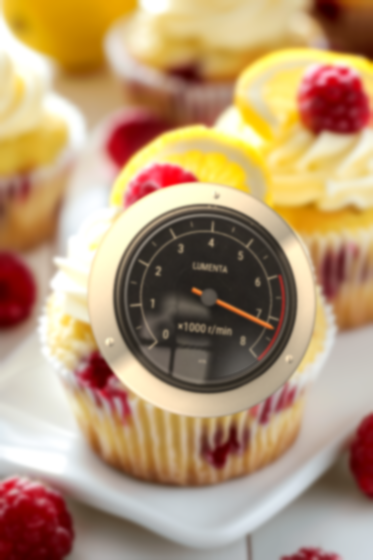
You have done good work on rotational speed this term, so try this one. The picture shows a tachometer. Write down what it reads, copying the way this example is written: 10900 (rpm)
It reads 7250 (rpm)
